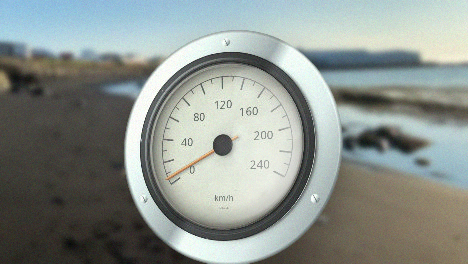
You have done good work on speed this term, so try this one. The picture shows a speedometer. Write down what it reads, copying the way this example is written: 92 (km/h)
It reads 5 (km/h)
